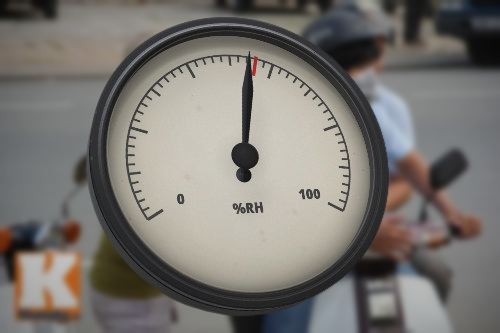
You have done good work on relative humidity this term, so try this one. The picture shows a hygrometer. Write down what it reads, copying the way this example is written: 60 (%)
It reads 54 (%)
